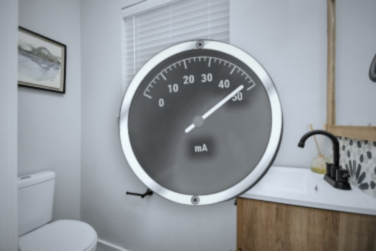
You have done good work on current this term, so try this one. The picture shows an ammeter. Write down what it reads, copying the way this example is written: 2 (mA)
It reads 48 (mA)
